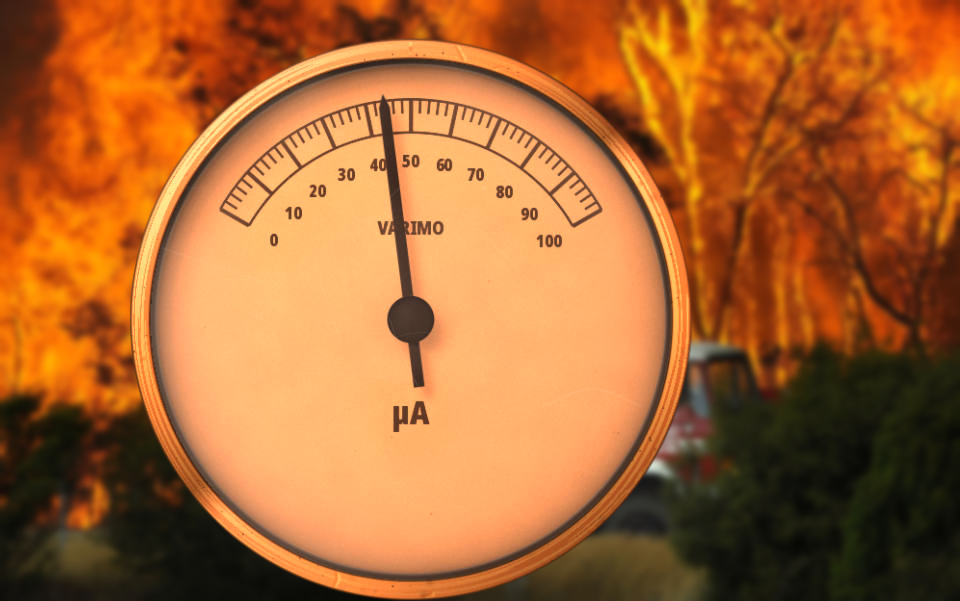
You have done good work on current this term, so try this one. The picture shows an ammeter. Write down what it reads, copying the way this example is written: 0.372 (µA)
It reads 44 (µA)
